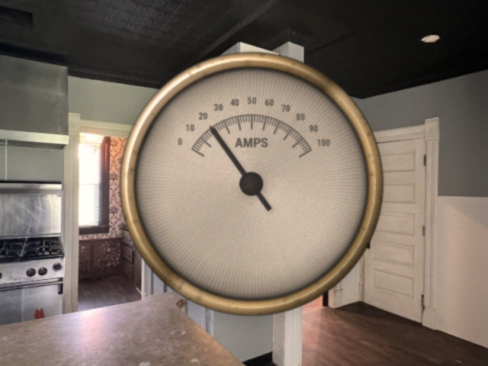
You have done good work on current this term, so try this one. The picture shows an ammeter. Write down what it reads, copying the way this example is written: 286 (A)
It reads 20 (A)
